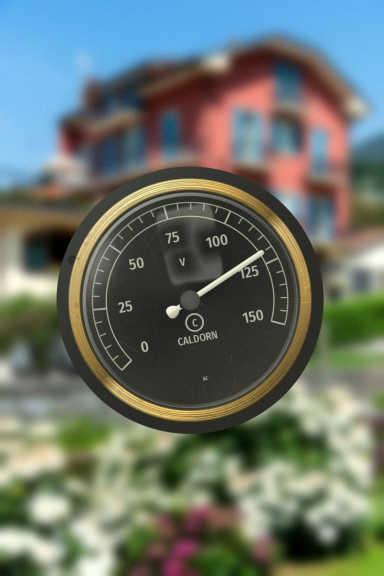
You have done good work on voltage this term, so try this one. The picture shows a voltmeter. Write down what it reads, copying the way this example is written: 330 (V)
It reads 120 (V)
